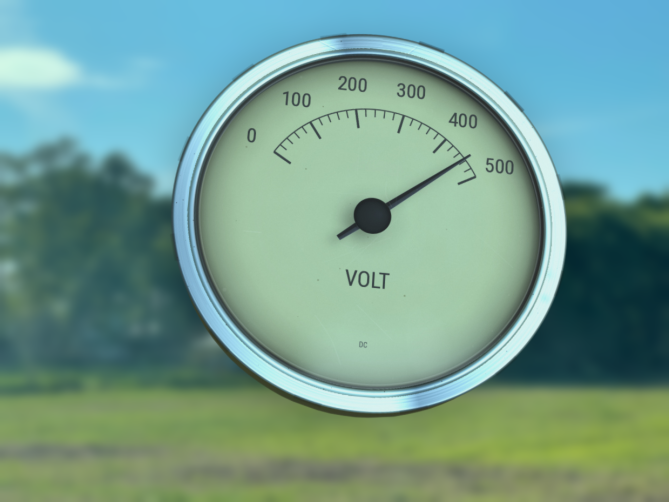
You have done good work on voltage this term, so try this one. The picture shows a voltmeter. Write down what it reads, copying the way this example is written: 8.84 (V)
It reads 460 (V)
